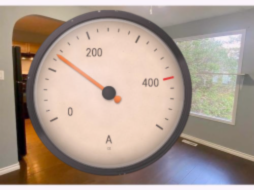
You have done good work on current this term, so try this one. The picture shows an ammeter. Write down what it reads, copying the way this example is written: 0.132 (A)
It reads 130 (A)
